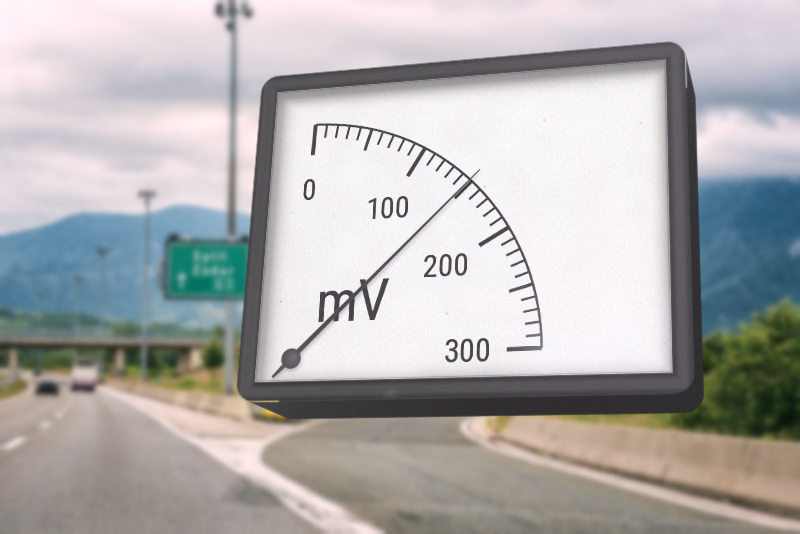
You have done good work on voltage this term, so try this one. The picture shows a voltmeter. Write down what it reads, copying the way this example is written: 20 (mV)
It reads 150 (mV)
